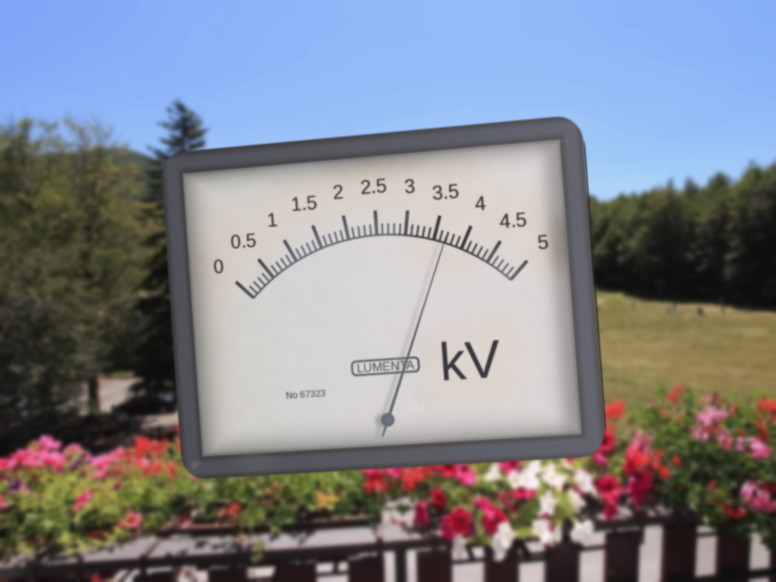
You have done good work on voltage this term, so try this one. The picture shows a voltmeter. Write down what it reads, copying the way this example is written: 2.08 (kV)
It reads 3.7 (kV)
